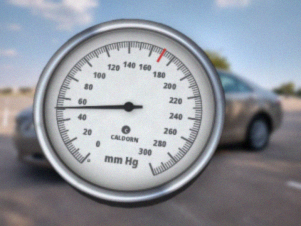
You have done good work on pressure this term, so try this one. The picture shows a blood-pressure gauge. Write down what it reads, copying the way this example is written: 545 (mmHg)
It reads 50 (mmHg)
